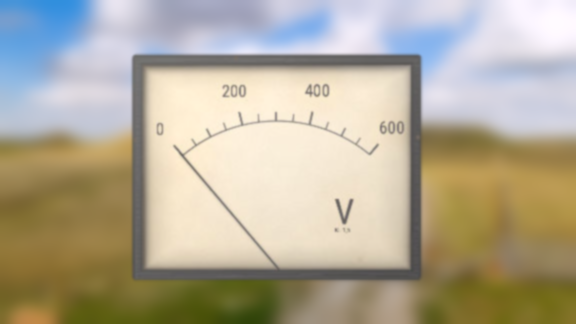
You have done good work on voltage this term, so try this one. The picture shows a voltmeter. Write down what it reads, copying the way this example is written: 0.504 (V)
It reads 0 (V)
